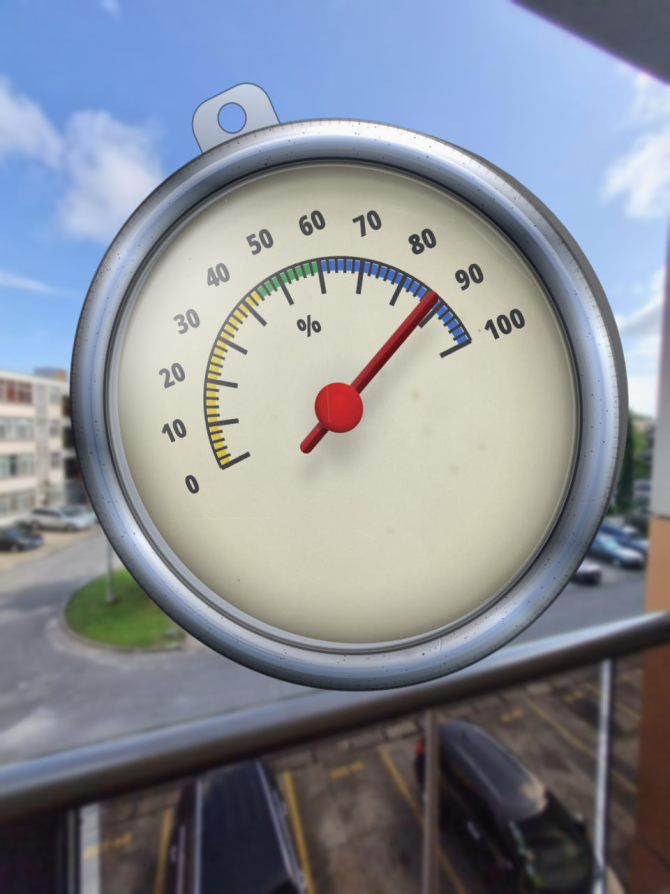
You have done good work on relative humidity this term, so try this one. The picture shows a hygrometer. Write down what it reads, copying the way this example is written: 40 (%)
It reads 88 (%)
